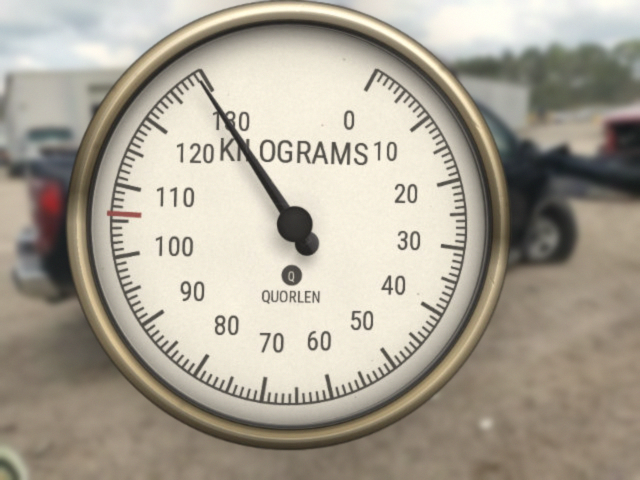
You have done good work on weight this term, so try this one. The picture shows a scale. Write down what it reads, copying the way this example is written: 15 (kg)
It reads 129 (kg)
